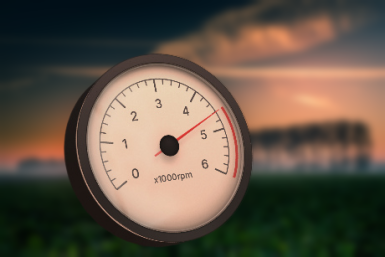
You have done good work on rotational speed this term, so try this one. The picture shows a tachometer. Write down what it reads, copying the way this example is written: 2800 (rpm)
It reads 4600 (rpm)
